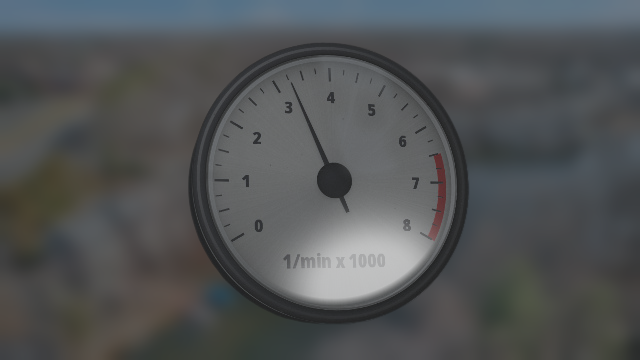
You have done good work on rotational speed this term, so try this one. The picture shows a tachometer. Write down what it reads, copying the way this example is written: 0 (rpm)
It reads 3250 (rpm)
